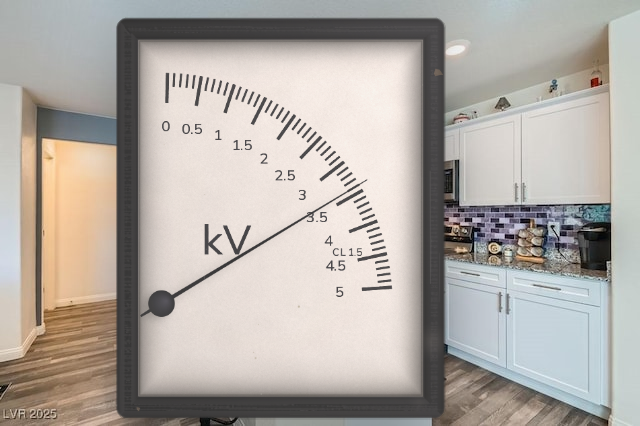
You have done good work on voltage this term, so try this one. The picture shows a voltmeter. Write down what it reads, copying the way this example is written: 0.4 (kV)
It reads 3.4 (kV)
